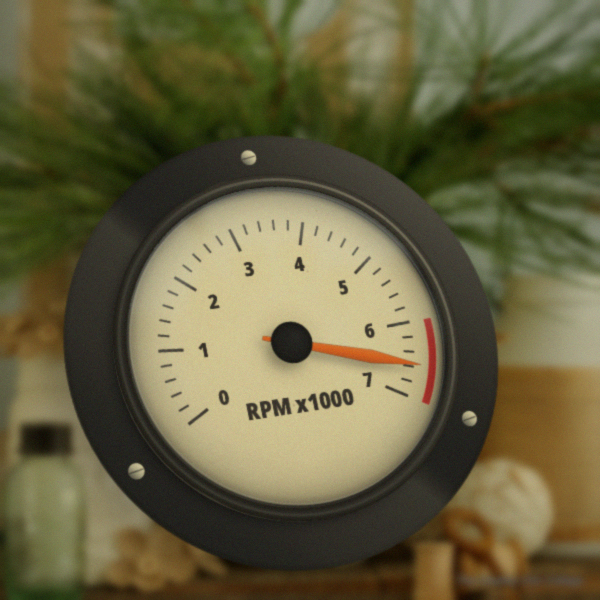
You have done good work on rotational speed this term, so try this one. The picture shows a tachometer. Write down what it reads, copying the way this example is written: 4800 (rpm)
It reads 6600 (rpm)
